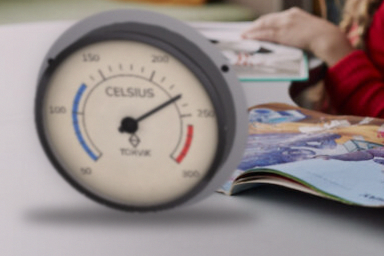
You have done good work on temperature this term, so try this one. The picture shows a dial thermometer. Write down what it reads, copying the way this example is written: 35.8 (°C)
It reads 230 (°C)
